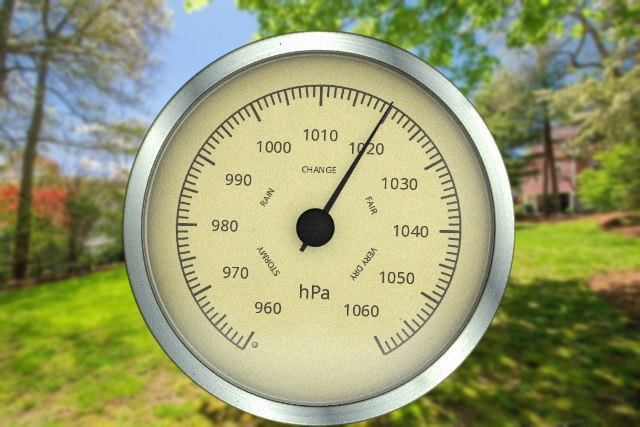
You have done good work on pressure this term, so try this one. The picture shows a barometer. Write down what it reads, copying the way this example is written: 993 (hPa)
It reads 1020 (hPa)
